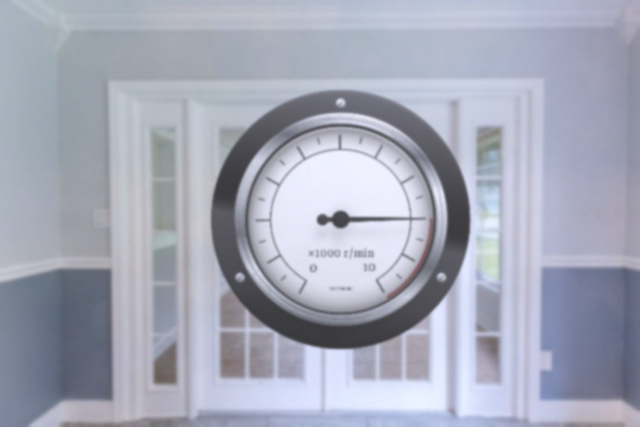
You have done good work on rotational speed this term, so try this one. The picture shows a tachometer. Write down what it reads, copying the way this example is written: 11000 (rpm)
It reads 8000 (rpm)
